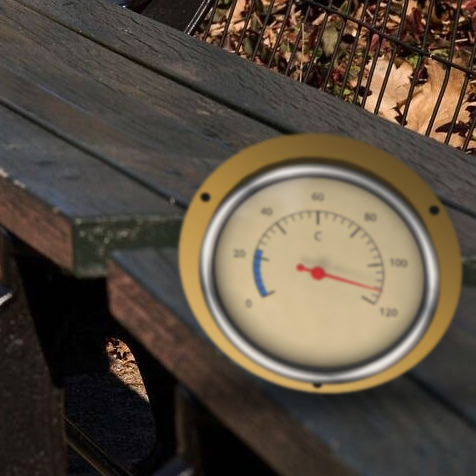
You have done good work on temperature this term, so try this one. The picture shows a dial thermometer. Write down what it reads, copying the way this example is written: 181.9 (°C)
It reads 112 (°C)
